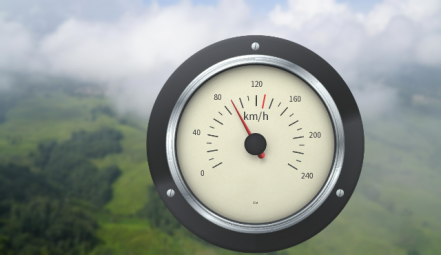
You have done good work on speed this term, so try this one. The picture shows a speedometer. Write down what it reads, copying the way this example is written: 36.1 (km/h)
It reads 90 (km/h)
